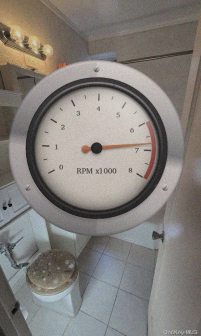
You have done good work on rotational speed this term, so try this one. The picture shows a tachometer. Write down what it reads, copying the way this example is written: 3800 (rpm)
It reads 6750 (rpm)
